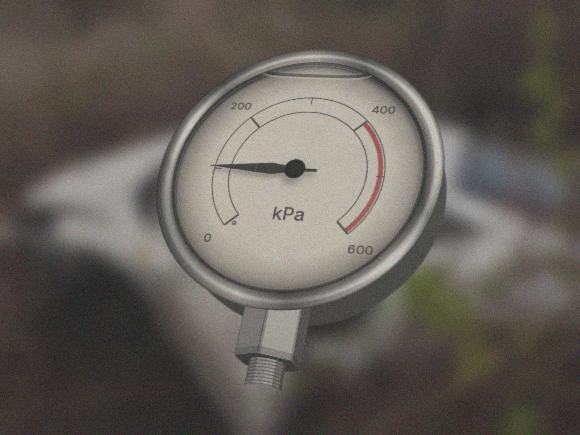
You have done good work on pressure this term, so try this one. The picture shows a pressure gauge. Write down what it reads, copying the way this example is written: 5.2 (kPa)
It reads 100 (kPa)
